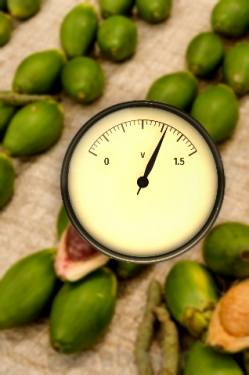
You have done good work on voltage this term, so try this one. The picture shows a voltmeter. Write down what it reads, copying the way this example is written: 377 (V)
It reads 1.05 (V)
